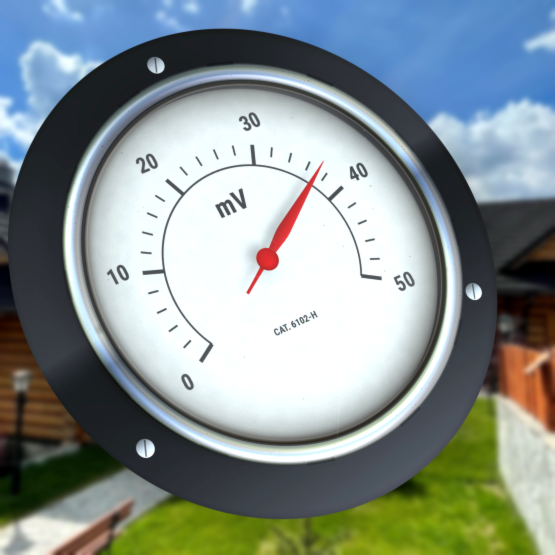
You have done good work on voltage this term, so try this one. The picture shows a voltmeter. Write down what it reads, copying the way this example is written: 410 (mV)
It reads 37 (mV)
